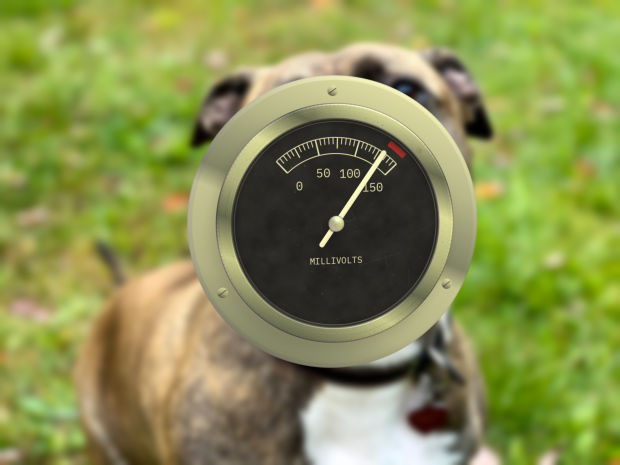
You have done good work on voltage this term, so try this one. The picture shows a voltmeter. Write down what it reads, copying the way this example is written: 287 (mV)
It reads 130 (mV)
